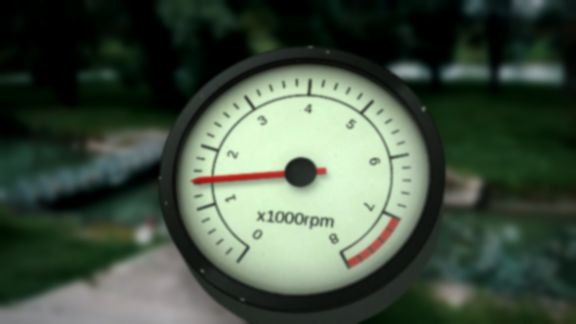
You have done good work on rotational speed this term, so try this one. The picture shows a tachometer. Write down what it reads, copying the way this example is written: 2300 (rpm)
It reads 1400 (rpm)
